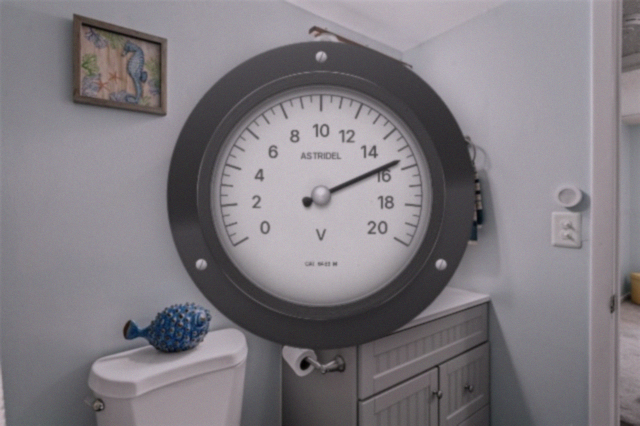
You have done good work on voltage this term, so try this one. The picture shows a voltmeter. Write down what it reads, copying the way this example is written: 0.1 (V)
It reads 15.5 (V)
